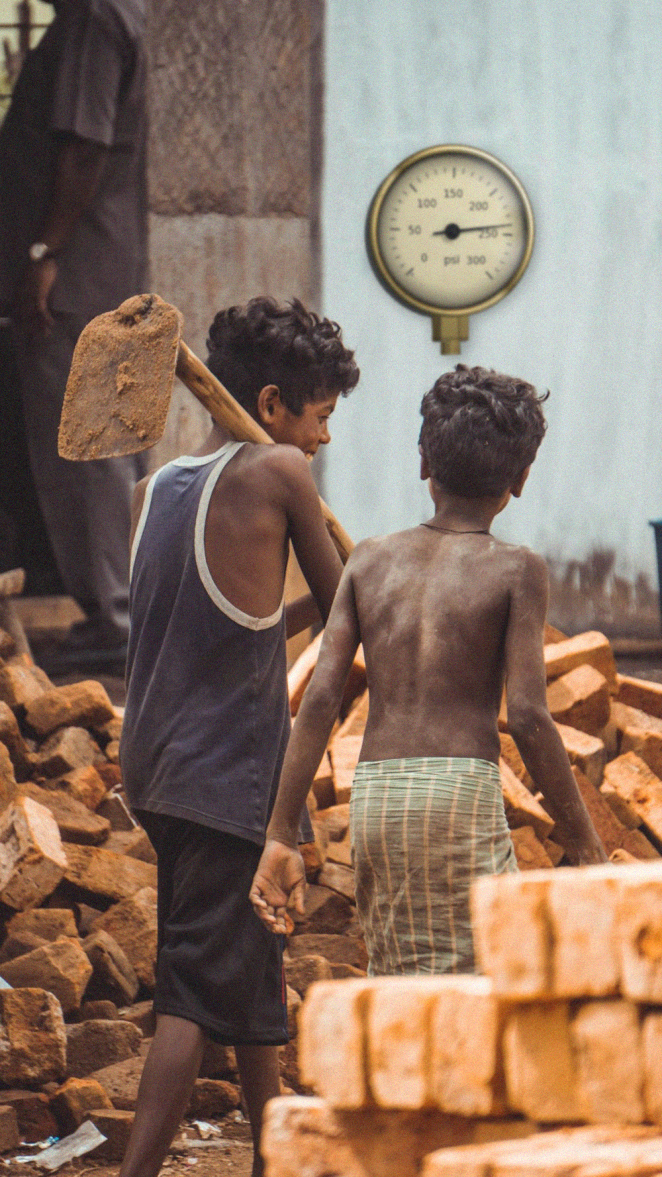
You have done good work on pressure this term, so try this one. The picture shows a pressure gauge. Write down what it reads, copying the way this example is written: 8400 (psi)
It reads 240 (psi)
